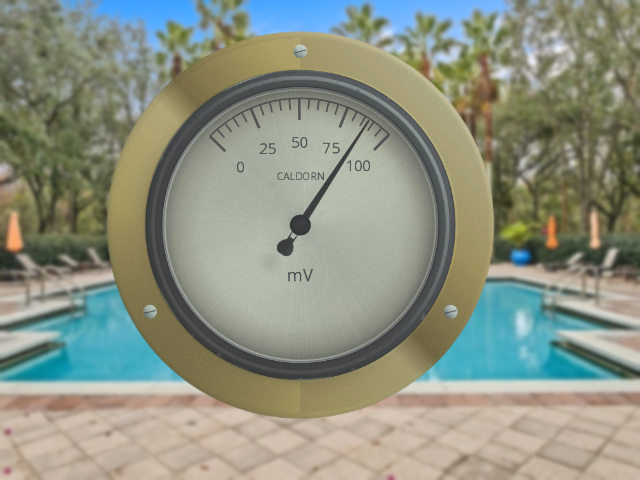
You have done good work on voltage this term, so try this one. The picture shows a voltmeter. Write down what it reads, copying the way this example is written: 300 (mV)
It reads 87.5 (mV)
